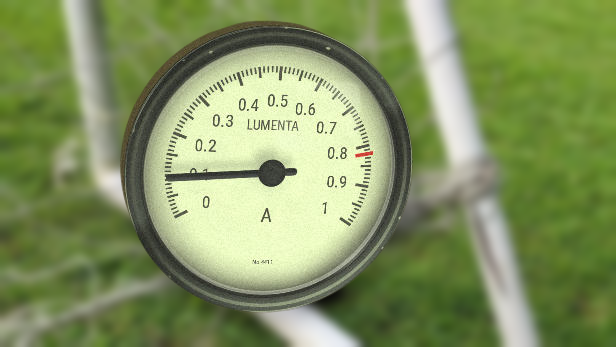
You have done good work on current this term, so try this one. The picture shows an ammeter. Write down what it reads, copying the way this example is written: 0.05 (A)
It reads 0.1 (A)
